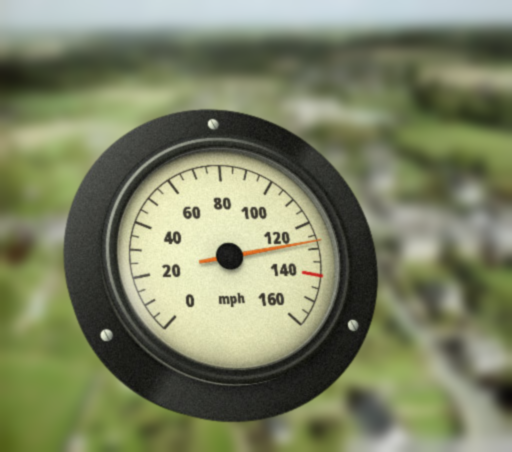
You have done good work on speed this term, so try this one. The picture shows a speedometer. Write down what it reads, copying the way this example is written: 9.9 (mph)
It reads 127.5 (mph)
